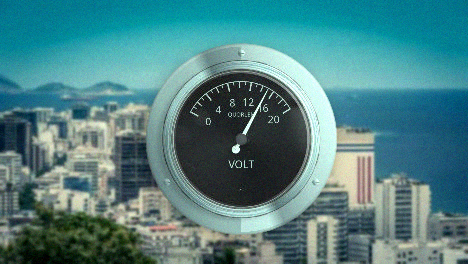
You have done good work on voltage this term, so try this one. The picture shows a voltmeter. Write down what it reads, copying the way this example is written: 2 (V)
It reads 15 (V)
